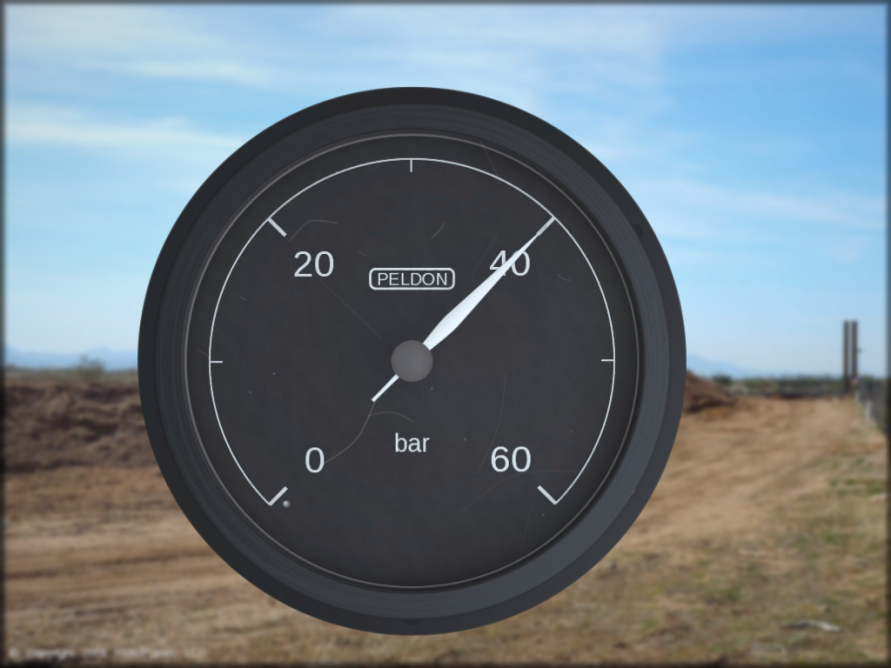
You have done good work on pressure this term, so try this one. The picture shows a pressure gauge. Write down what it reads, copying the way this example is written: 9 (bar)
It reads 40 (bar)
